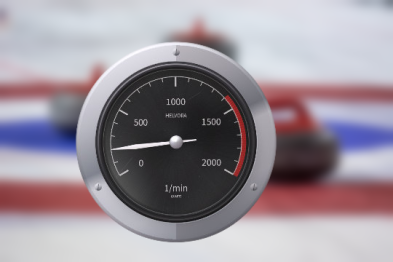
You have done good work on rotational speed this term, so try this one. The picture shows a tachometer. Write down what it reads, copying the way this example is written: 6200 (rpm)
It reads 200 (rpm)
